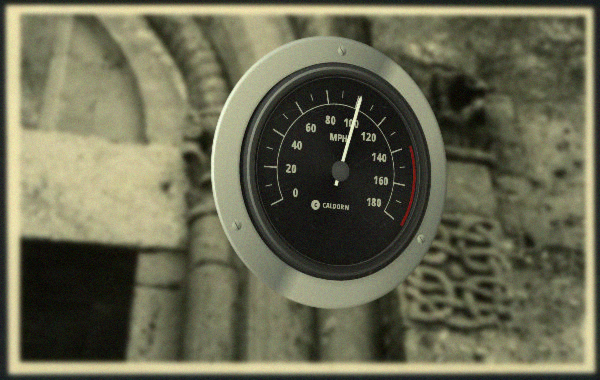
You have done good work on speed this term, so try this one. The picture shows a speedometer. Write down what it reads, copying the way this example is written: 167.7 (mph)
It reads 100 (mph)
